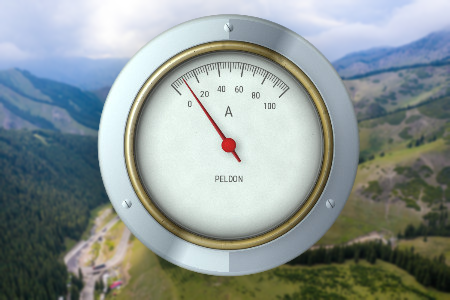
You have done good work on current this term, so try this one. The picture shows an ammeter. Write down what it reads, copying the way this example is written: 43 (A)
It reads 10 (A)
